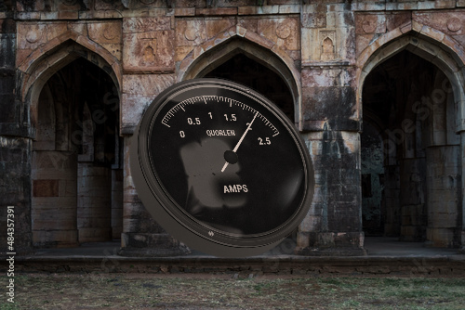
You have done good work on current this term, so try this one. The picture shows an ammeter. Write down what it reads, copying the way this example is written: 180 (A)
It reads 2 (A)
